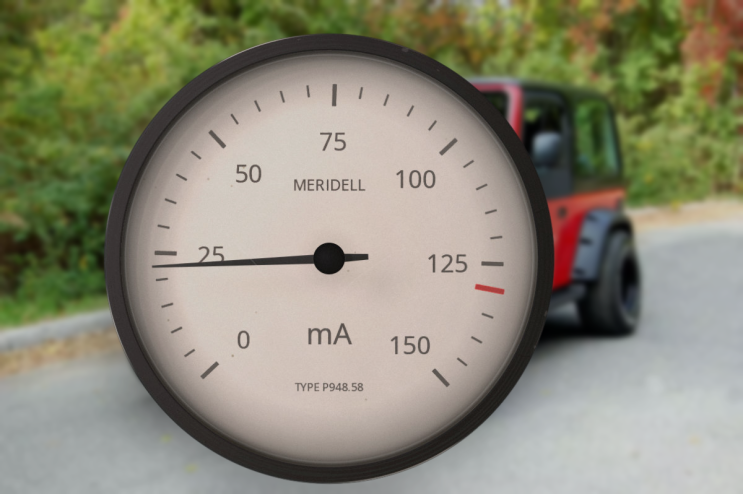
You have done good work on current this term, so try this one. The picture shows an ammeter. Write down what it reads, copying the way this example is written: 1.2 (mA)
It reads 22.5 (mA)
